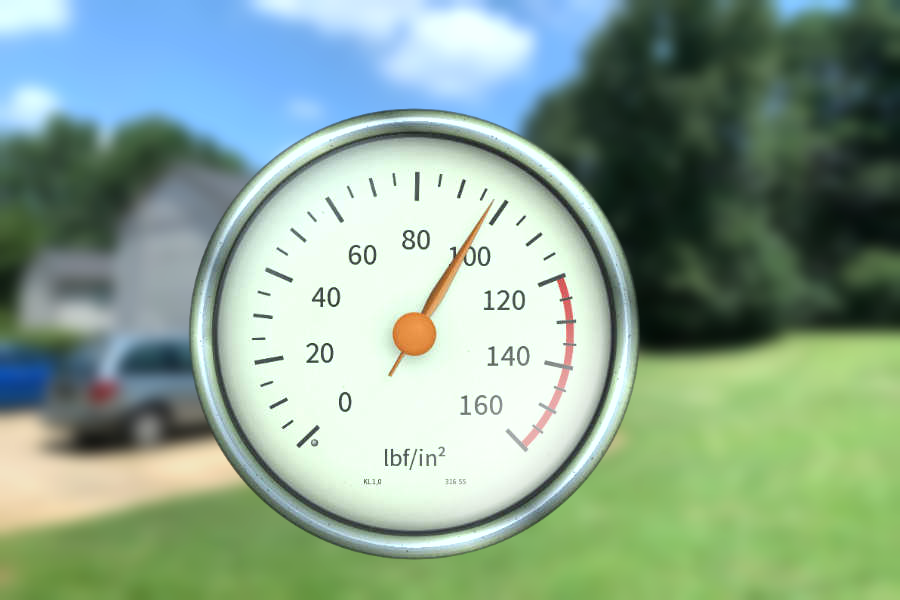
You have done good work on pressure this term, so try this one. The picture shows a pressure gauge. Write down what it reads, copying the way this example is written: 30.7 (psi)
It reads 97.5 (psi)
